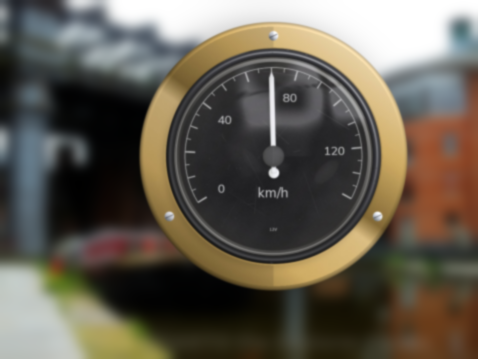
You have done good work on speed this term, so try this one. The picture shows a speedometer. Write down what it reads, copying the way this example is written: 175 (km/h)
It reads 70 (km/h)
